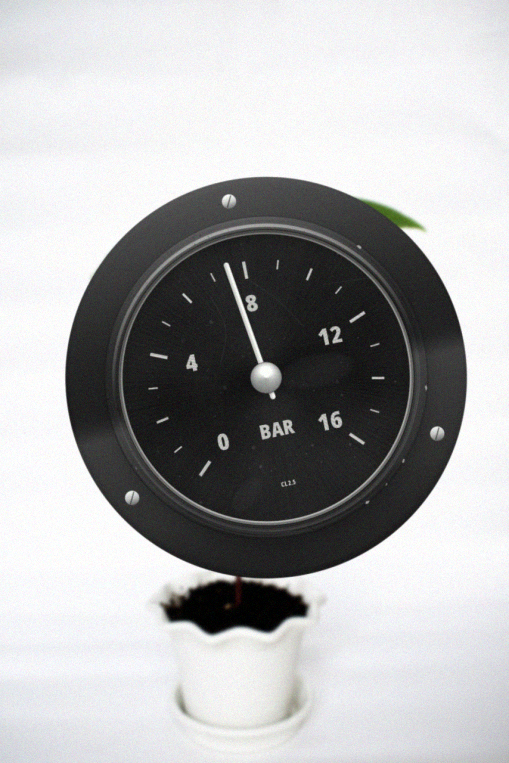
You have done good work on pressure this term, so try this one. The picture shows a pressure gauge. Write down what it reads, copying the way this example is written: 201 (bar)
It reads 7.5 (bar)
